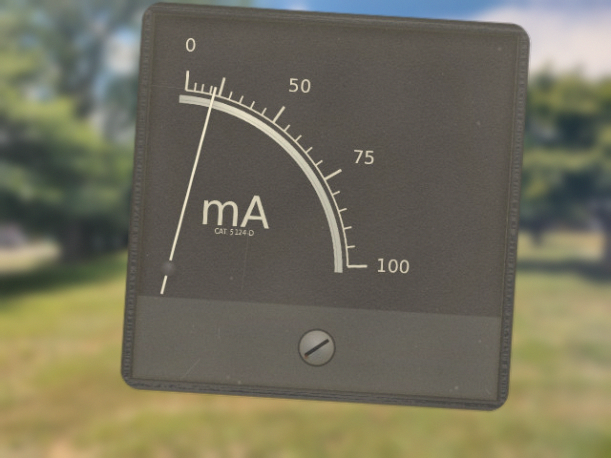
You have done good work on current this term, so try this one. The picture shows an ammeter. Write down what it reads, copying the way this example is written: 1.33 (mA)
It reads 22.5 (mA)
